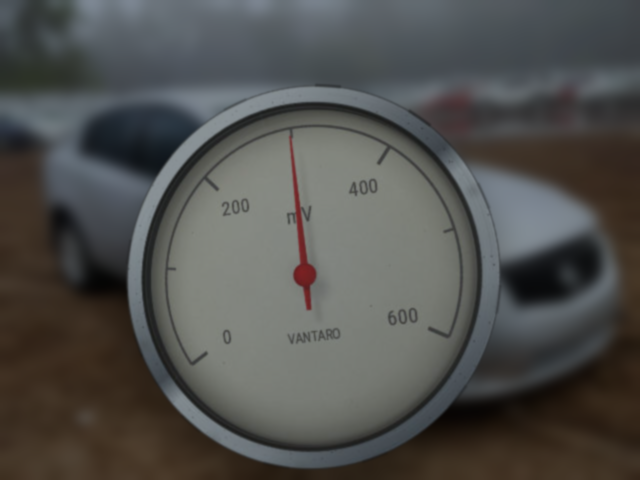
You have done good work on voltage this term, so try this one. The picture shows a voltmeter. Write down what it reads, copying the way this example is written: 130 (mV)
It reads 300 (mV)
